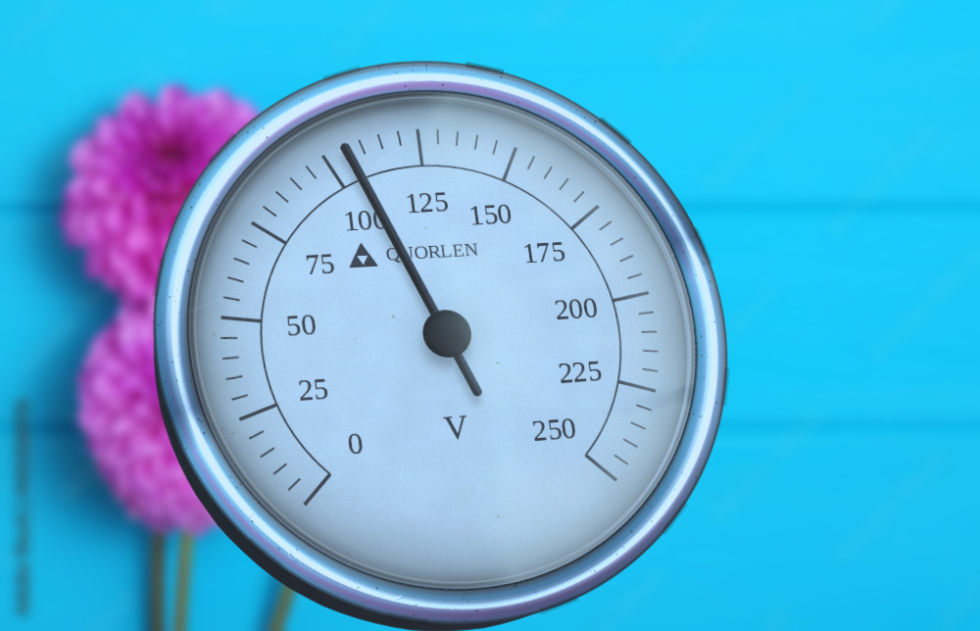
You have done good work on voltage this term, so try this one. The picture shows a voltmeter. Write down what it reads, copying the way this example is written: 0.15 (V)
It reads 105 (V)
